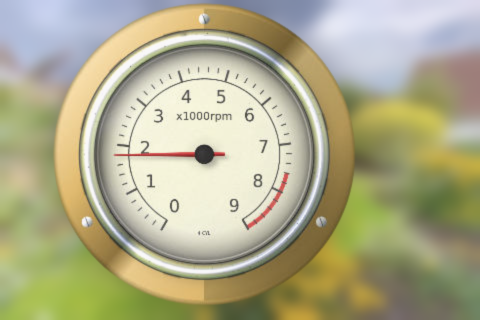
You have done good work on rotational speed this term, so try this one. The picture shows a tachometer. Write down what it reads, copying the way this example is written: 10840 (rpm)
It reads 1800 (rpm)
